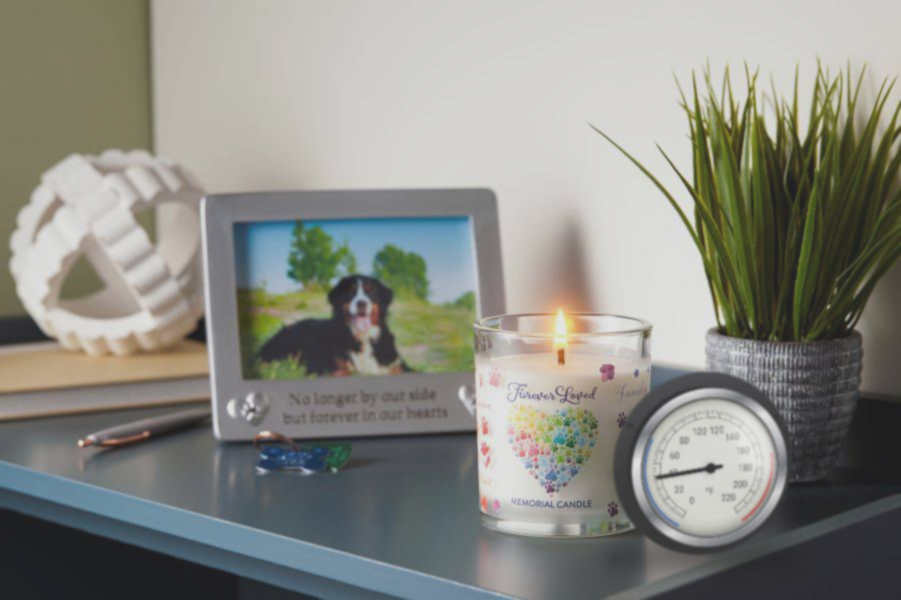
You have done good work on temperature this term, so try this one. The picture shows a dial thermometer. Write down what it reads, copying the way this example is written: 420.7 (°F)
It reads 40 (°F)
